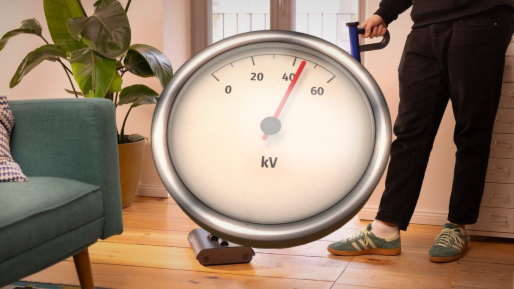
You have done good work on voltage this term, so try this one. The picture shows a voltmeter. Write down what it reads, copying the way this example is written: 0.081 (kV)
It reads 45 (kV)
